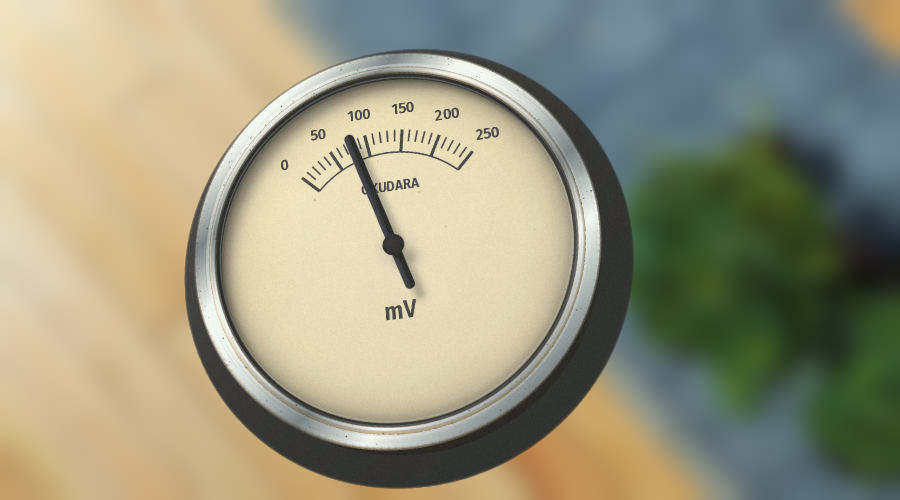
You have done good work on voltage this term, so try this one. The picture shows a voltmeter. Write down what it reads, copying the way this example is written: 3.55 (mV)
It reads 80 (mV)
